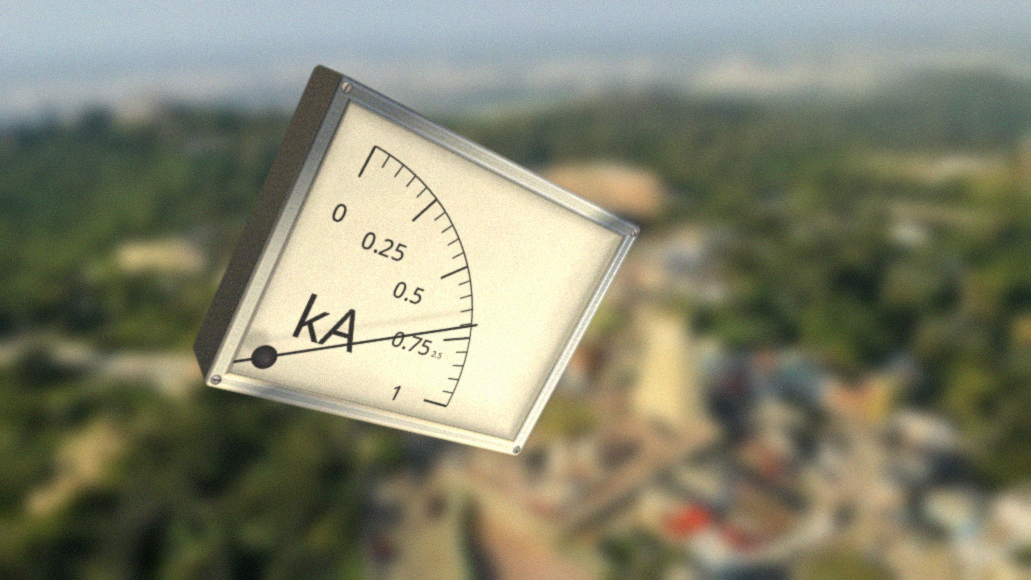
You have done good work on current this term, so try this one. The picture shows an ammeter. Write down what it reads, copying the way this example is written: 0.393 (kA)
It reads 0.7 (kA)
